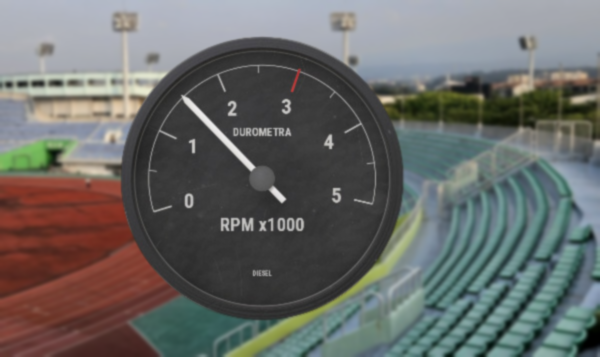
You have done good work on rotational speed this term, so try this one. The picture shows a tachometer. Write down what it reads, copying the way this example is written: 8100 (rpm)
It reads 1500 (rpm)
